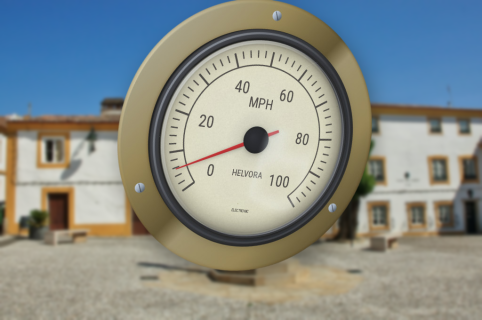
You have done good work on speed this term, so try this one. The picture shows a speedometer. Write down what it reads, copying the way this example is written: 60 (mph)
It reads 6 (mph)
